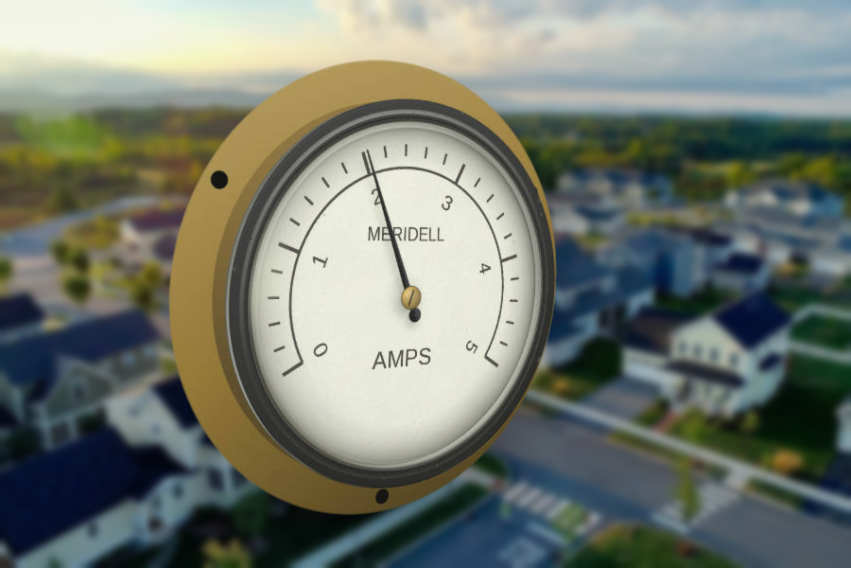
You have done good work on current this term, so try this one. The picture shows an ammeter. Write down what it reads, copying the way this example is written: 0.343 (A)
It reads 2 (A)
